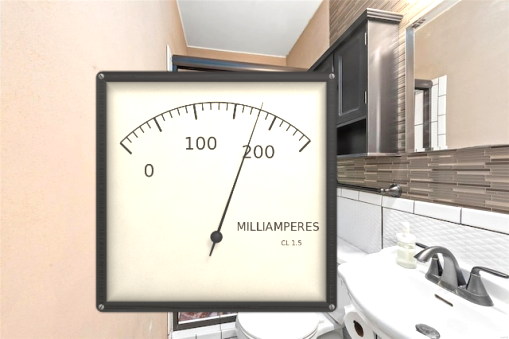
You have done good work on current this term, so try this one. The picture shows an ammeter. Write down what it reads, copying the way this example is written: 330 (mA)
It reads 180 (mA)
